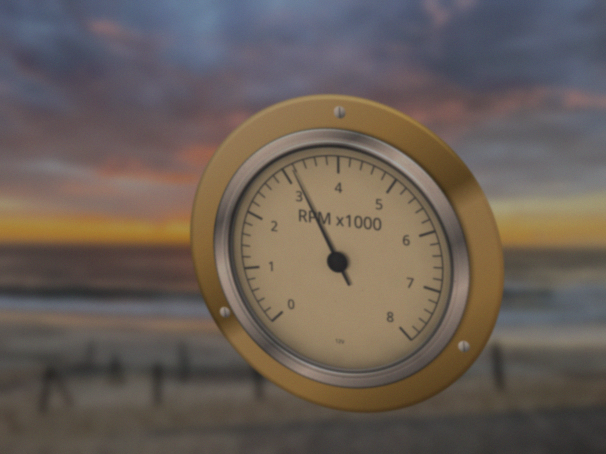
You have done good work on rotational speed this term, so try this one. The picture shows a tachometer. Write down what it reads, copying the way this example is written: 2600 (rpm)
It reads 3200 (rpm)
